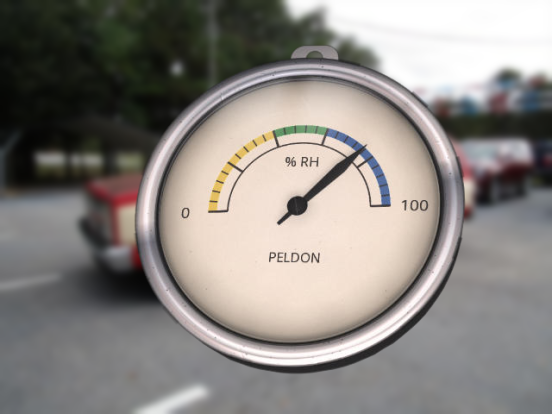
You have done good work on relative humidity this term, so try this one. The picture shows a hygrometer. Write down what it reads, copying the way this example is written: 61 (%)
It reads 76 (%)
